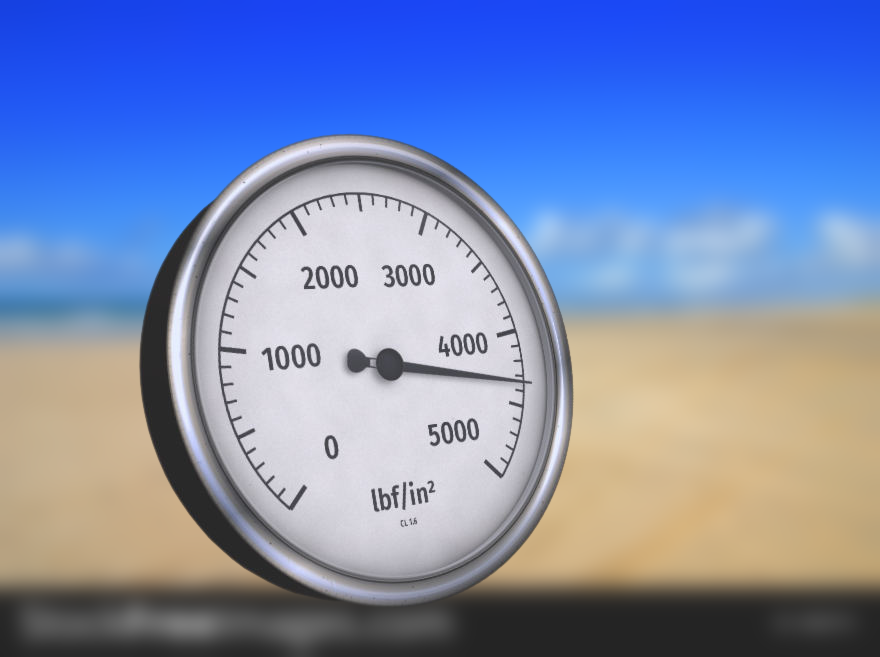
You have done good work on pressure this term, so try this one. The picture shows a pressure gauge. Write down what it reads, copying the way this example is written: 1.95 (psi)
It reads 4350 (psi)
